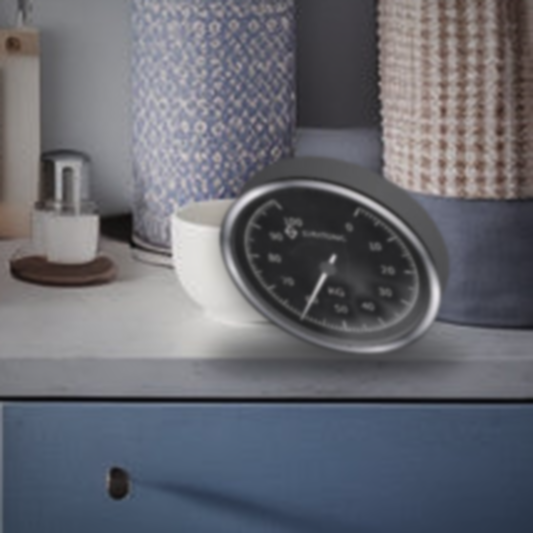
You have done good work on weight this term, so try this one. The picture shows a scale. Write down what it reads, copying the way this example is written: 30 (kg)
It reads 60 (kg)
